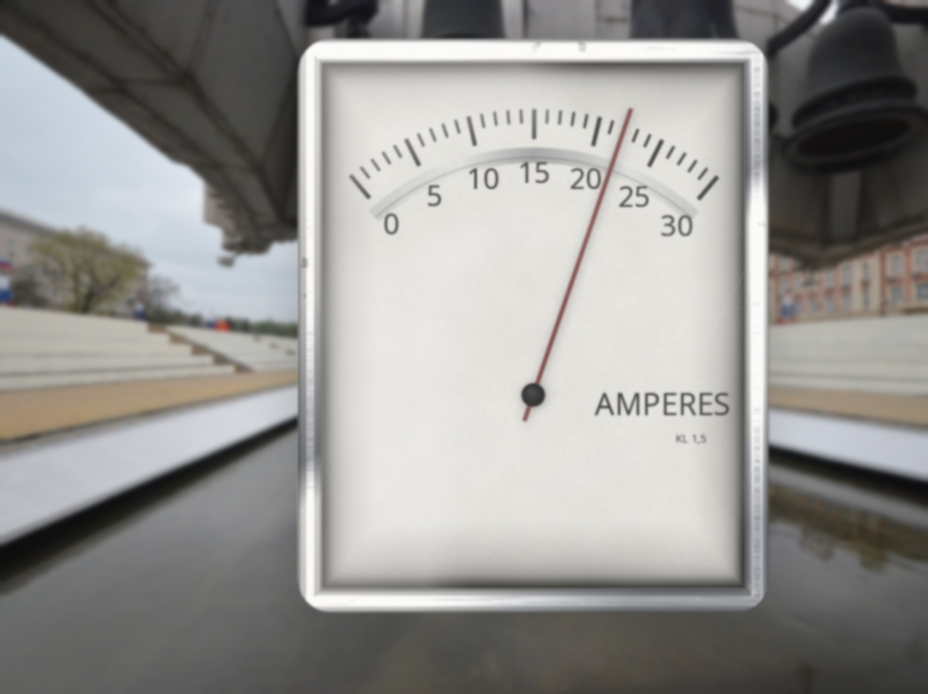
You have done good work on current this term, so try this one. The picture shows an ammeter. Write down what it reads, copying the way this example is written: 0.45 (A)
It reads 22 (A)
